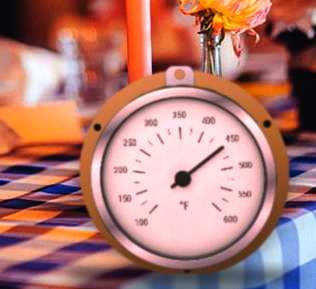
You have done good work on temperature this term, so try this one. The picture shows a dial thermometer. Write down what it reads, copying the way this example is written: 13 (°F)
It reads 450 (°F)
